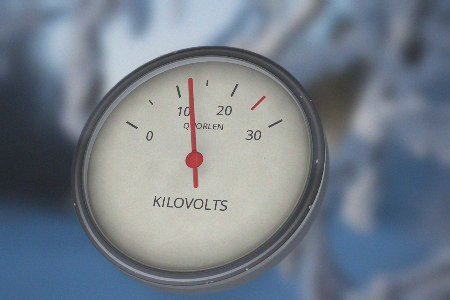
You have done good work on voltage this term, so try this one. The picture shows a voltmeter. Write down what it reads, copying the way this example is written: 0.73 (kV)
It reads 12.5 (kV)
